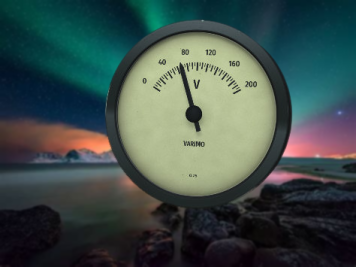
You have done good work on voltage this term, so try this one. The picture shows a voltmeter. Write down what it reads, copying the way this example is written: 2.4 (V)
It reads 70 (V)
